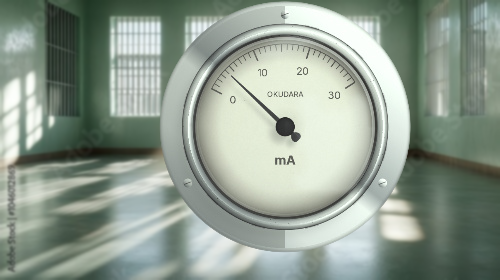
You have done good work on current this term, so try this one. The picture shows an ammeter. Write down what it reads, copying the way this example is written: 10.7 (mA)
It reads 4 (mA)
